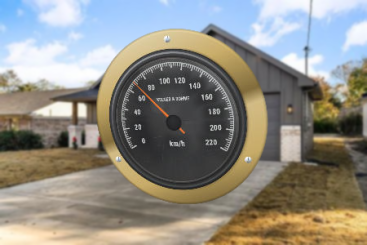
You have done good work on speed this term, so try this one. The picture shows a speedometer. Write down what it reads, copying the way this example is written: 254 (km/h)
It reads 70 (km/h)
